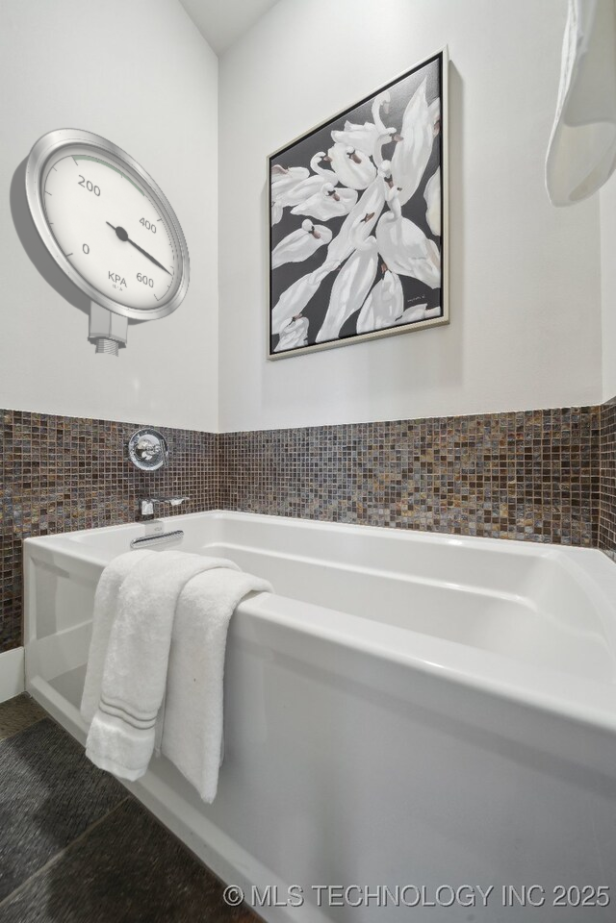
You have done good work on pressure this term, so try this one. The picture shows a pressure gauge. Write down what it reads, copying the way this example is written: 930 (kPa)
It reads 525 (kPa)
